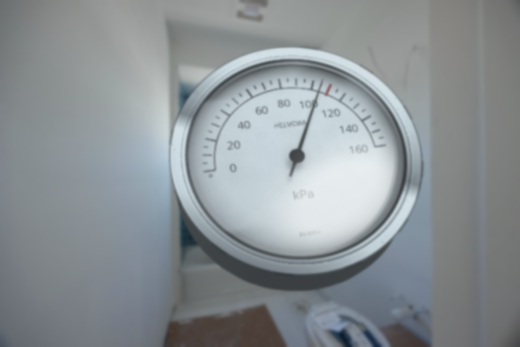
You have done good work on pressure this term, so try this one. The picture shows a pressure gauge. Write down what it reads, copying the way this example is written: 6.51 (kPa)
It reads 105 (kPa)
